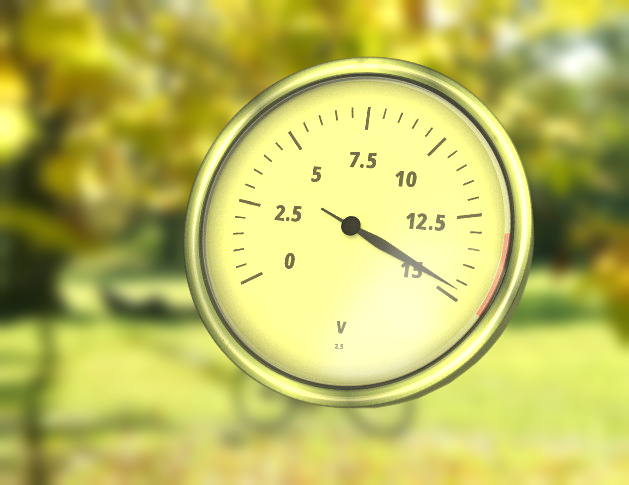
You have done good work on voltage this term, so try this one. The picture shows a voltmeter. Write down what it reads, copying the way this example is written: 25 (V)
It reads 14.75 (V)
